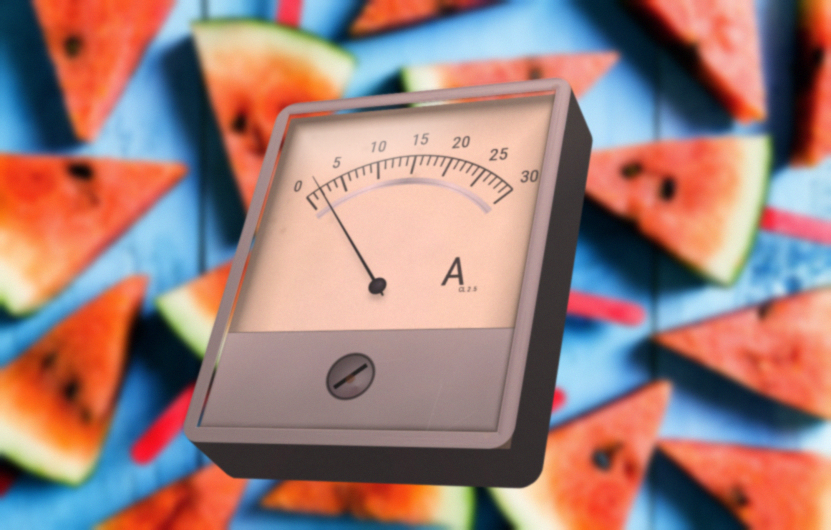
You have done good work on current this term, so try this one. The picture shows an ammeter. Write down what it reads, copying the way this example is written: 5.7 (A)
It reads 2 (A)
